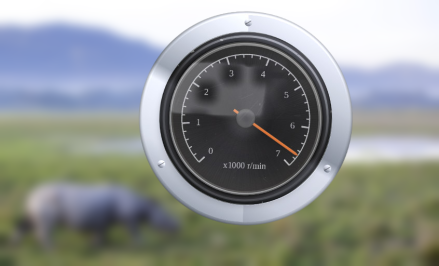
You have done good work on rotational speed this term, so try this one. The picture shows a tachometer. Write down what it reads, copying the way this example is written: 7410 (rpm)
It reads 6700 (rpm)
